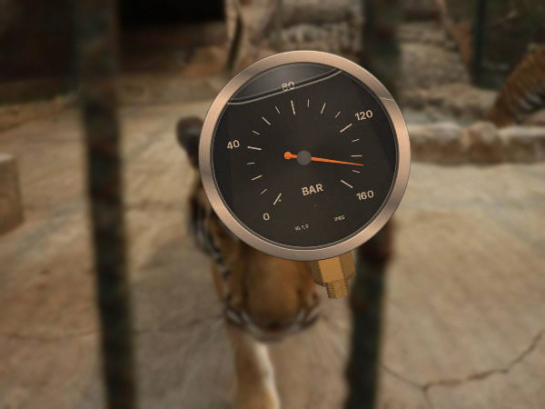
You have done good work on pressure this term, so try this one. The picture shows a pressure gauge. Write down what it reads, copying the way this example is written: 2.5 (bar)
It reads 145 (bar)
